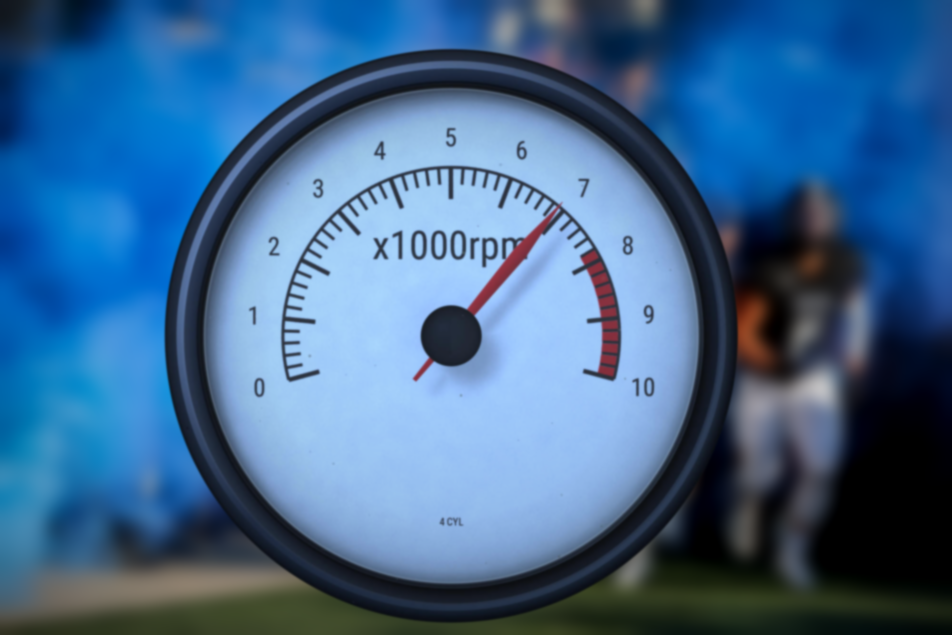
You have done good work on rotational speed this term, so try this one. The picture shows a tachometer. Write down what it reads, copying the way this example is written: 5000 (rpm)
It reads 6900 (rpm)
